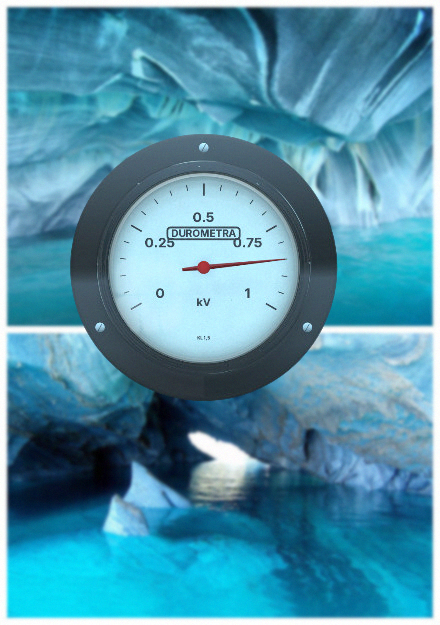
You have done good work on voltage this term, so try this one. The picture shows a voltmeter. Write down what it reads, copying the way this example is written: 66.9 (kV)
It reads 0.85 (kV)
